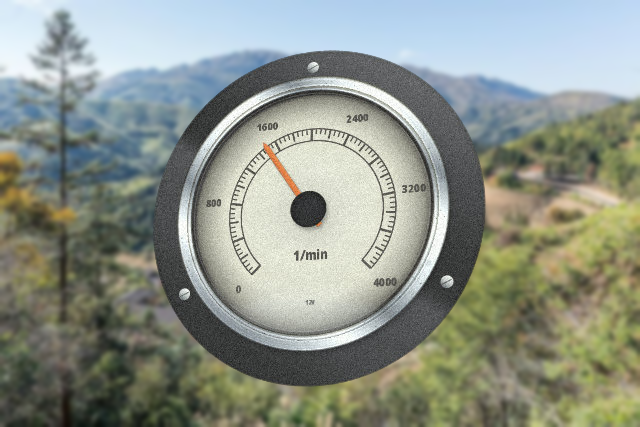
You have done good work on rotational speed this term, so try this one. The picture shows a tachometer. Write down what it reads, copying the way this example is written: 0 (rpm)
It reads 1500 (rpm)
